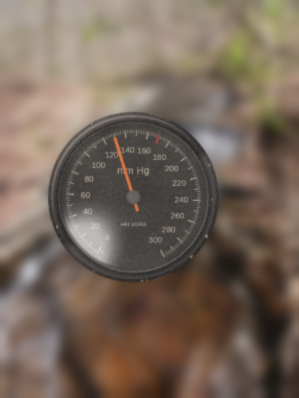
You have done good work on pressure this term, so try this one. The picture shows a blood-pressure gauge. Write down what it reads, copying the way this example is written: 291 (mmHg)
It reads 130 (mmHg)
